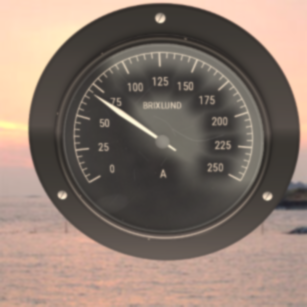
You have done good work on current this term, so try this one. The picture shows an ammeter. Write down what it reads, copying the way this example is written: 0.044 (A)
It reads 70 (A)
